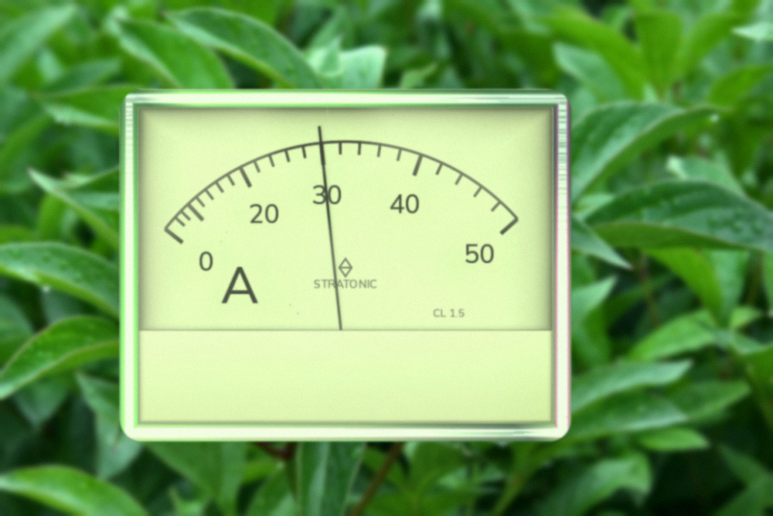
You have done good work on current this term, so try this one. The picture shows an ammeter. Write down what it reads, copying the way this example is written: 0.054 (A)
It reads 30 (A)
